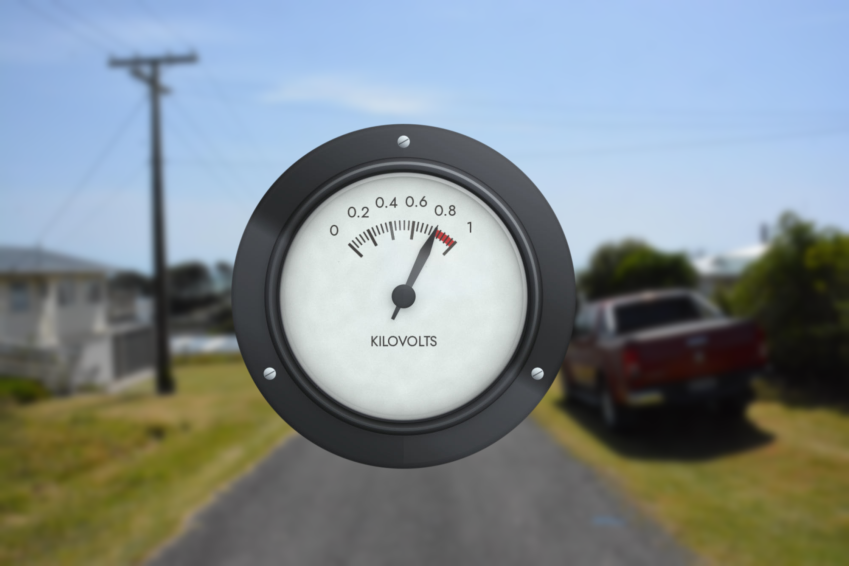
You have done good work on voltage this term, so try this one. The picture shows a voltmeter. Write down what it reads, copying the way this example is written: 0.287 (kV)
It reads 0.8 (kV)
